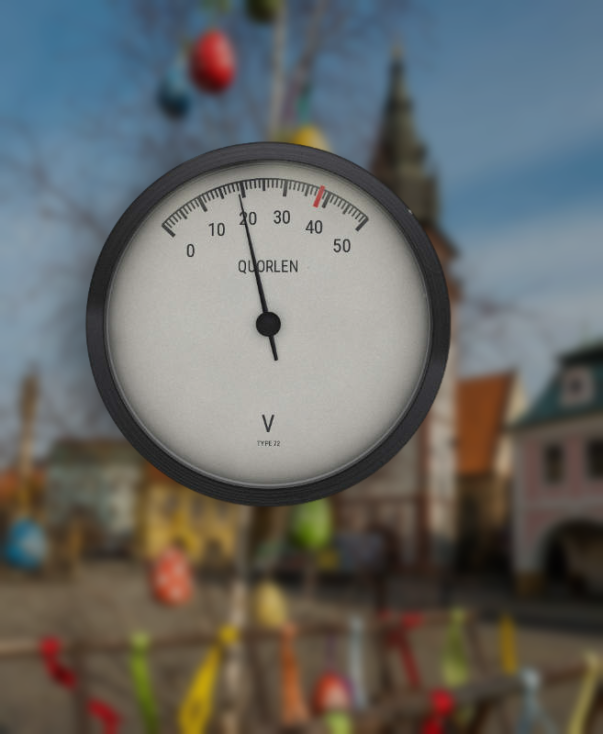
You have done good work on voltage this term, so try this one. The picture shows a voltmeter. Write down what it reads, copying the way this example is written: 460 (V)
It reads 19 (V)
